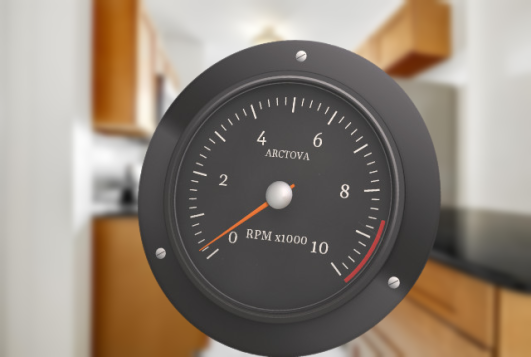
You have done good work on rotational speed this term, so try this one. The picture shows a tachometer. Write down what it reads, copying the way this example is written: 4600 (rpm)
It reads 200 (rpm)
